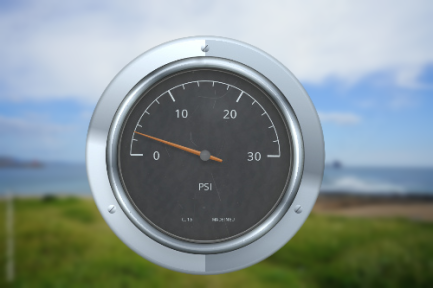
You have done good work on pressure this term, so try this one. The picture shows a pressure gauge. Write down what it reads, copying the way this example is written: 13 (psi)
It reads 3 (psi)
